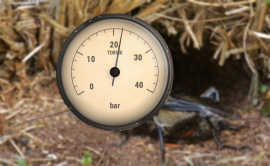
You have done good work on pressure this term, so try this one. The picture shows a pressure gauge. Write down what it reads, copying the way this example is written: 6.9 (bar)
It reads 22 (bar)
